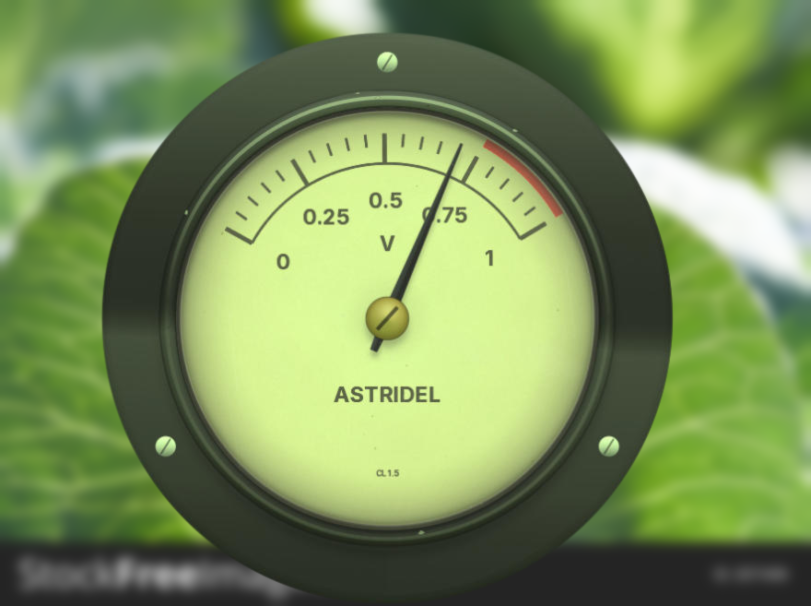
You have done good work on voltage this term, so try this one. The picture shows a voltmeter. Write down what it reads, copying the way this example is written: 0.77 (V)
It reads 0.7 (V)
